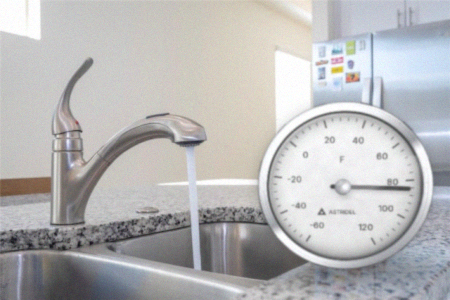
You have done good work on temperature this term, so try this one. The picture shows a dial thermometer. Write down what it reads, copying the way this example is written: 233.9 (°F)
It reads 84 (°F)
